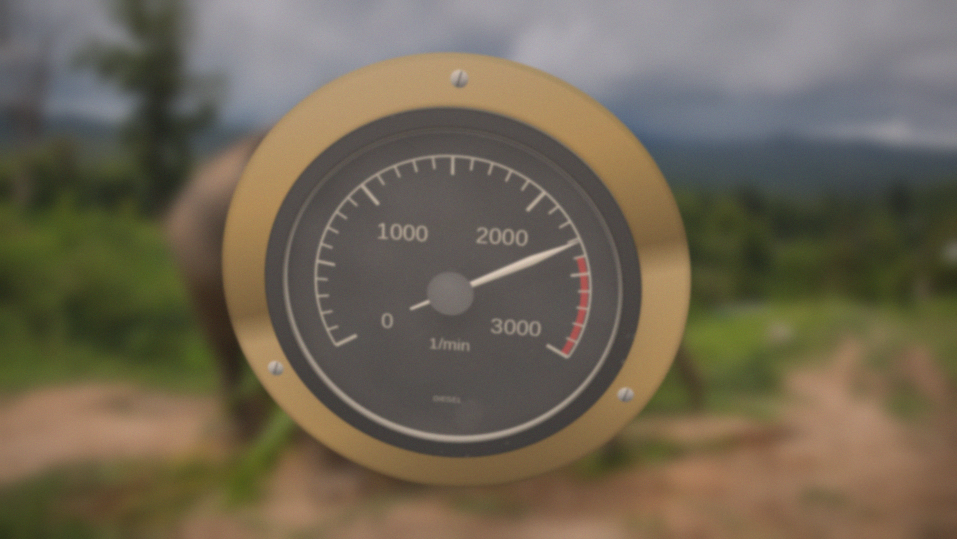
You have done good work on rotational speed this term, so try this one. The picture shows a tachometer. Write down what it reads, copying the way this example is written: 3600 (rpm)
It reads 2300 (rpm)
